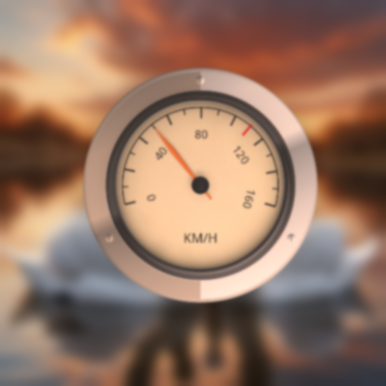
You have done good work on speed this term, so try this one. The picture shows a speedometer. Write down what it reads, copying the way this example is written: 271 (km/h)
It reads 50 (km/h)
